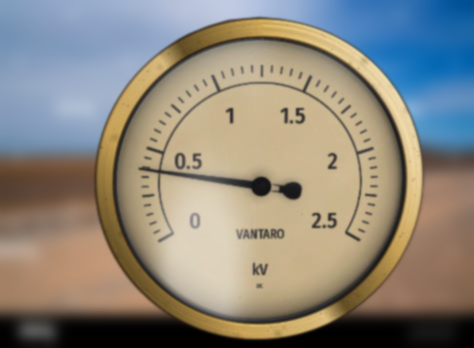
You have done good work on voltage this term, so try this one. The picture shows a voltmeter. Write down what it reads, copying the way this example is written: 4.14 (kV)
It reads 0.4 (kV)
